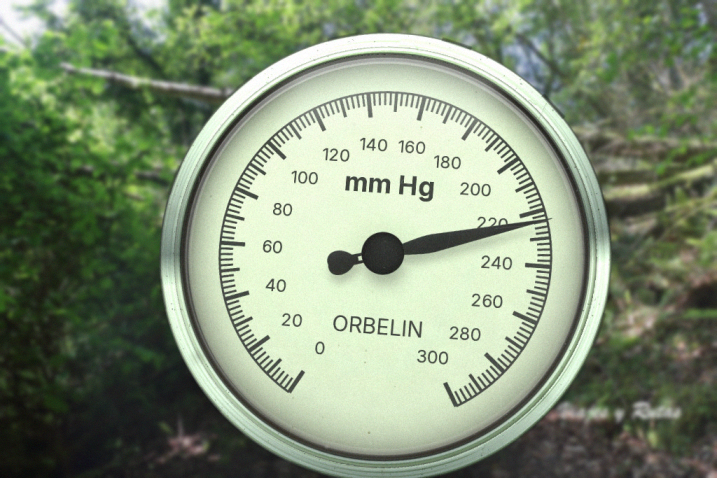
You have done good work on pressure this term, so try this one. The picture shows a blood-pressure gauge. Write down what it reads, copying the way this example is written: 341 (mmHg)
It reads 224 (mmHg)
